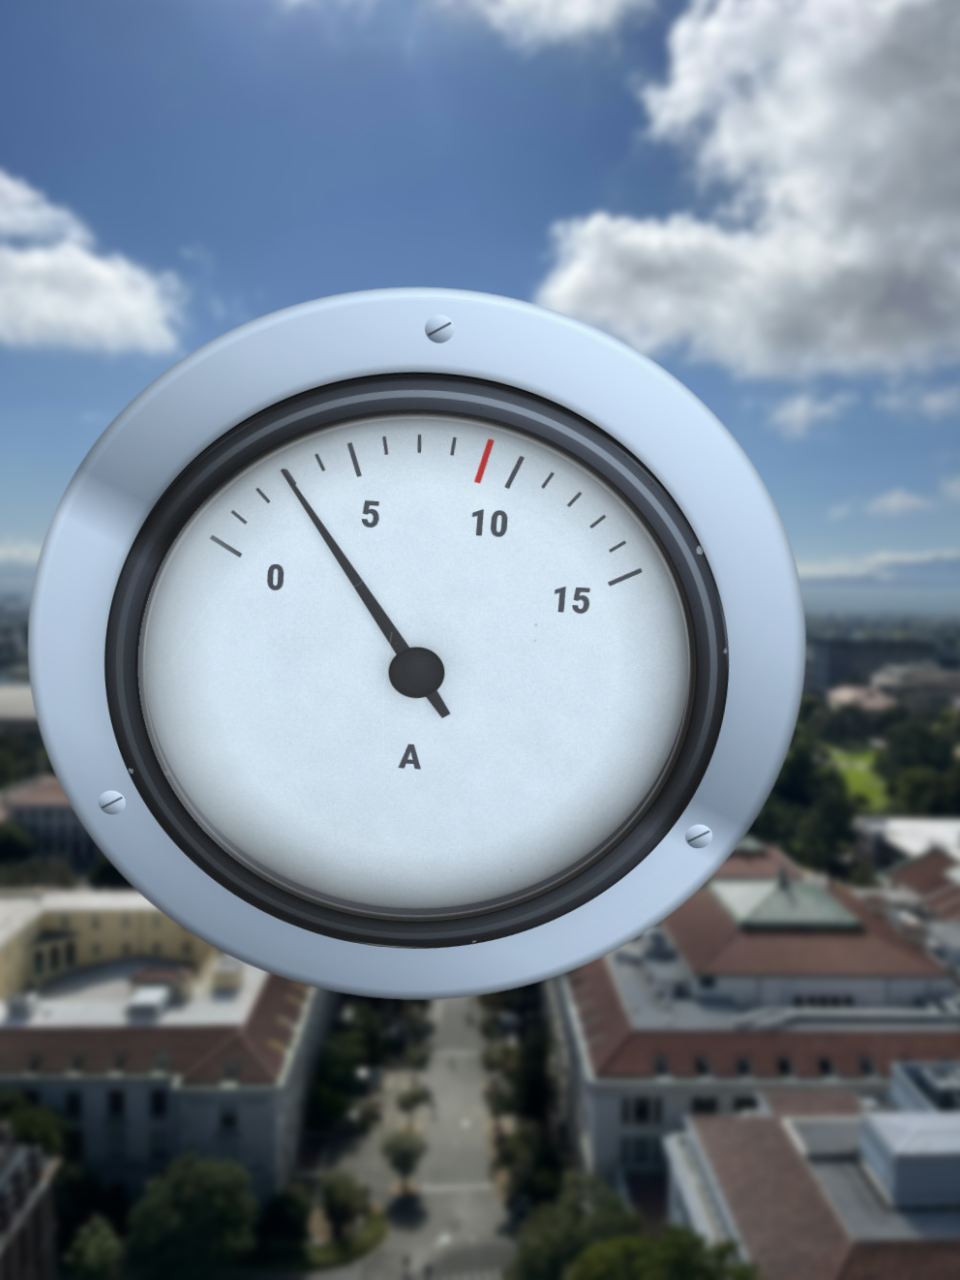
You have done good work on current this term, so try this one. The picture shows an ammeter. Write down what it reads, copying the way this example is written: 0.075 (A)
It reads 3 (A)
